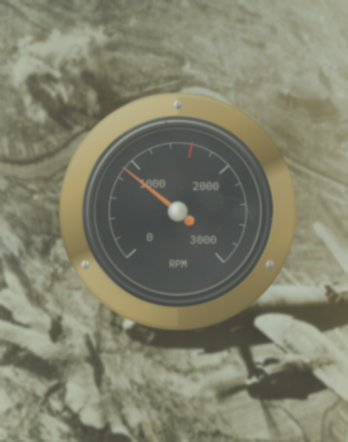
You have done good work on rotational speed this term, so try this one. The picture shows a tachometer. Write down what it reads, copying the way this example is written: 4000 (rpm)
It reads 900 (rpm)
